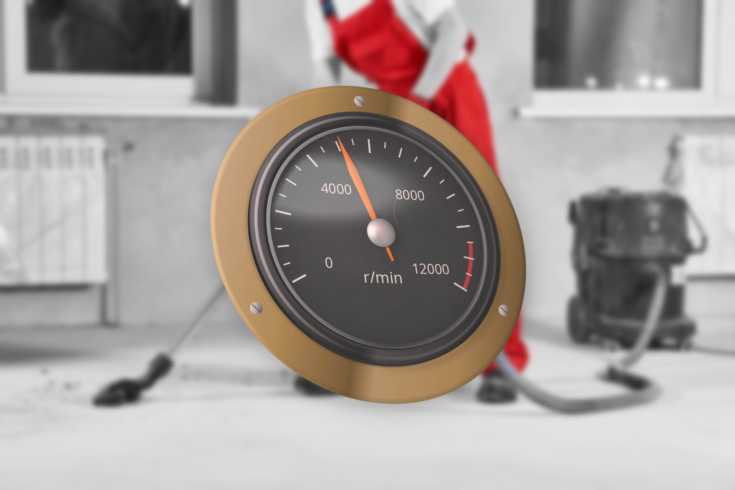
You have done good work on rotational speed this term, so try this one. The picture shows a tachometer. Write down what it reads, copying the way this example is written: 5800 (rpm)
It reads 5000 (rpm)
